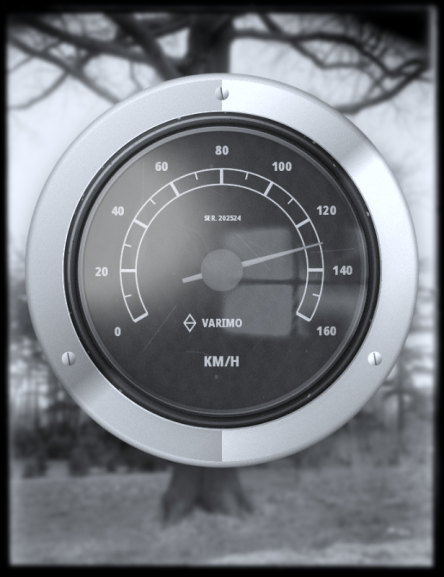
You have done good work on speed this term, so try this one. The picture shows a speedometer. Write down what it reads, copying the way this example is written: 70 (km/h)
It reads 130 (km/h)
